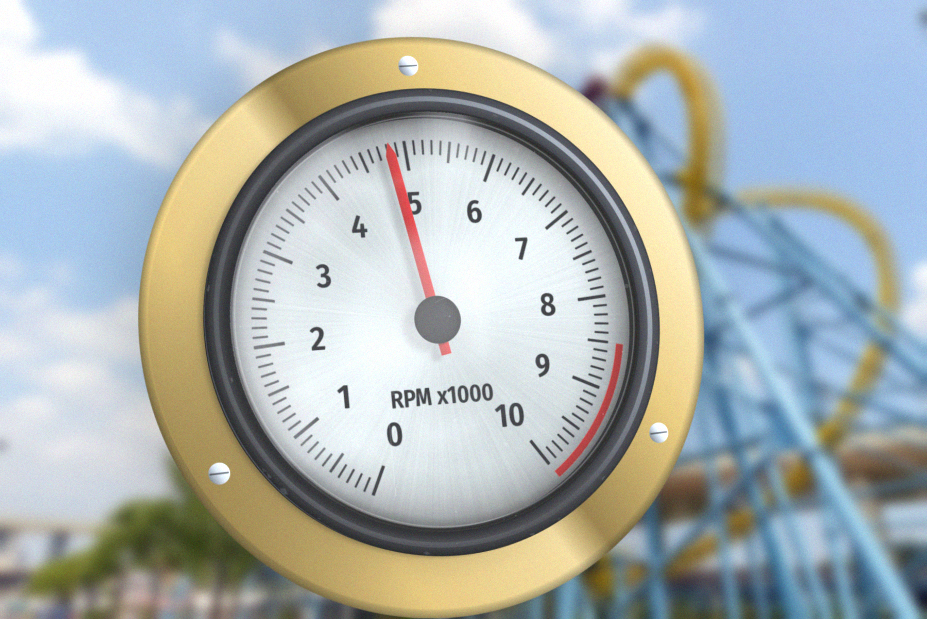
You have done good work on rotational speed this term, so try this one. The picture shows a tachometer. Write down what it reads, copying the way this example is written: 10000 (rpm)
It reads 4800 (rpm)
